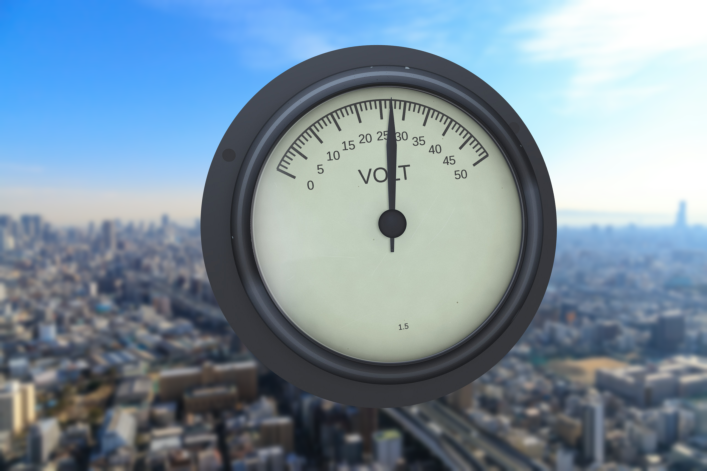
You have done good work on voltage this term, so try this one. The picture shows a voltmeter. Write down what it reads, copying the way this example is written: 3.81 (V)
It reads 27 (V)
